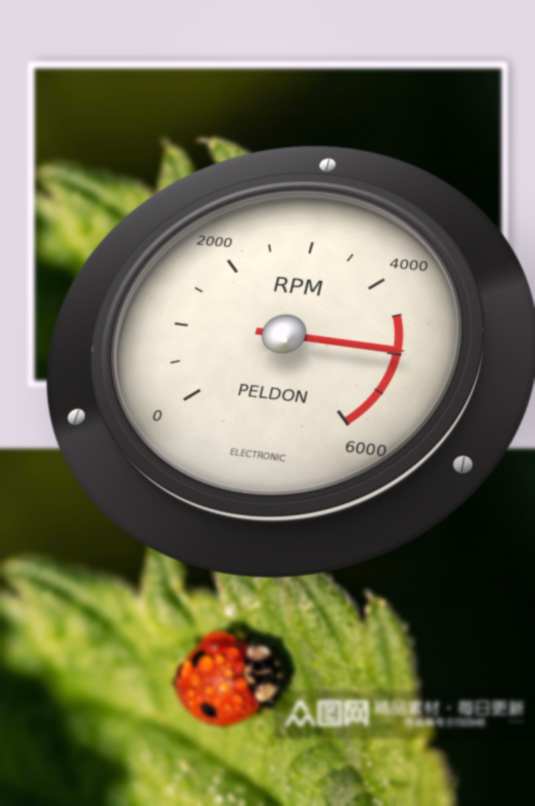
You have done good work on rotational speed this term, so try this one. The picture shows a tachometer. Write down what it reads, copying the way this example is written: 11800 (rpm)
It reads 5000 (rpm)
